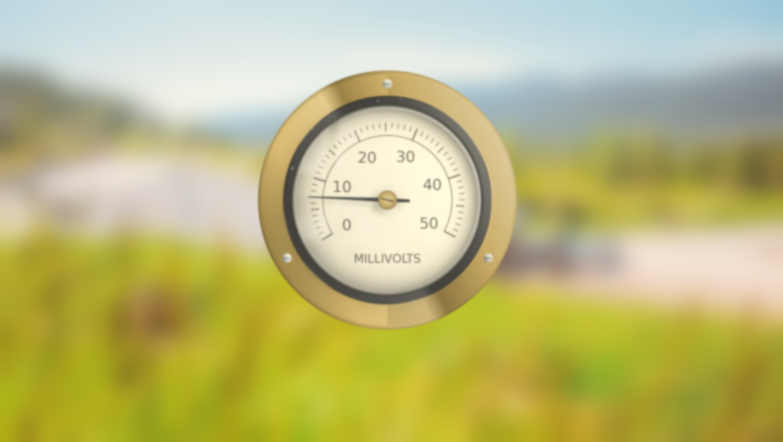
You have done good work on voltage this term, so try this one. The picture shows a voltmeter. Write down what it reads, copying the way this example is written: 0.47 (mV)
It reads 7 (mV)
